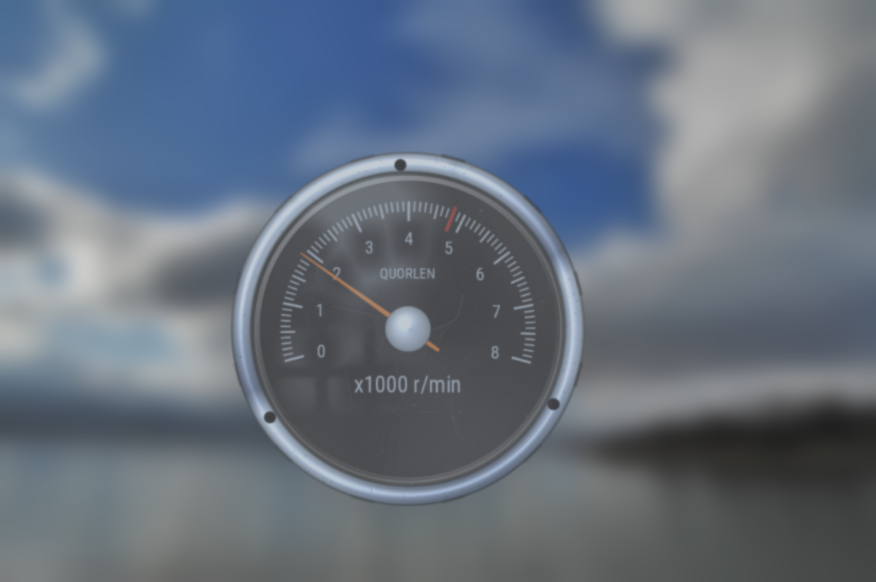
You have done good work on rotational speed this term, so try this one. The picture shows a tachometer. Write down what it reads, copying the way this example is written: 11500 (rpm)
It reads 1900 (rpm)
